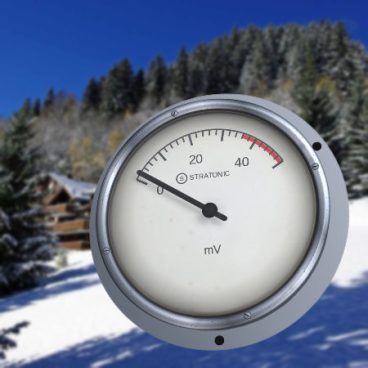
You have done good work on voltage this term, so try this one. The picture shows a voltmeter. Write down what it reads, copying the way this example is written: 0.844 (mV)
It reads 2 (mV)
